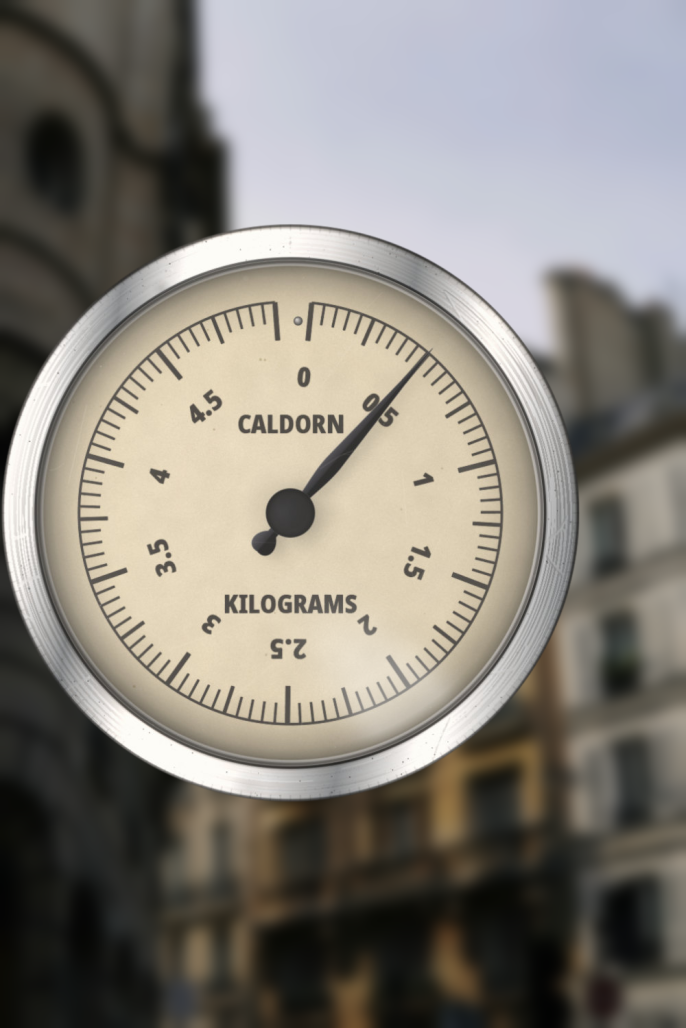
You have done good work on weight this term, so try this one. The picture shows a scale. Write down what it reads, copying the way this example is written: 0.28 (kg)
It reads 0.5 (kg)
